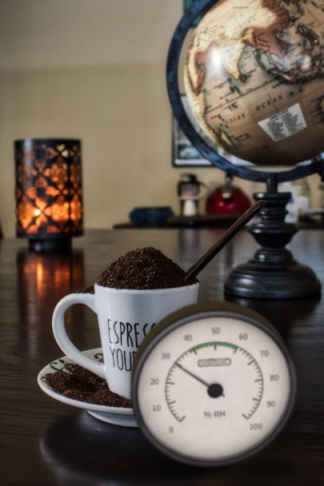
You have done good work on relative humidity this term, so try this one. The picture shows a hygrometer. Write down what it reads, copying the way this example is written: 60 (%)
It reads 30 (%)
